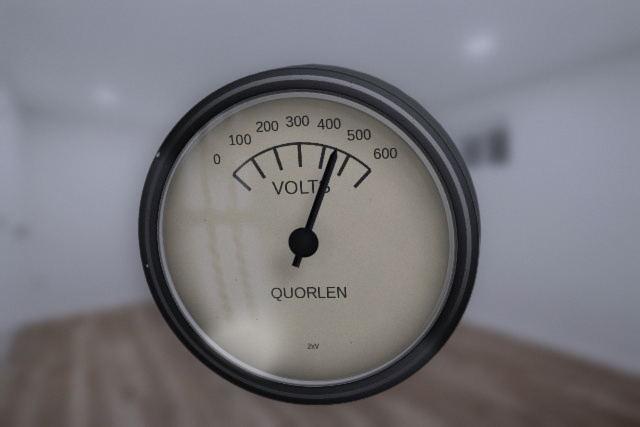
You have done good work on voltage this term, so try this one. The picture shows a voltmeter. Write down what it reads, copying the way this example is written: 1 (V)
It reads 450 (V)
